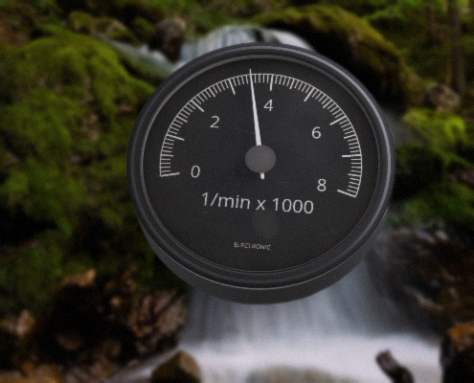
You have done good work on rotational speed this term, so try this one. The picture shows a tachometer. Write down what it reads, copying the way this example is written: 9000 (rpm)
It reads 3500 (rpm)
